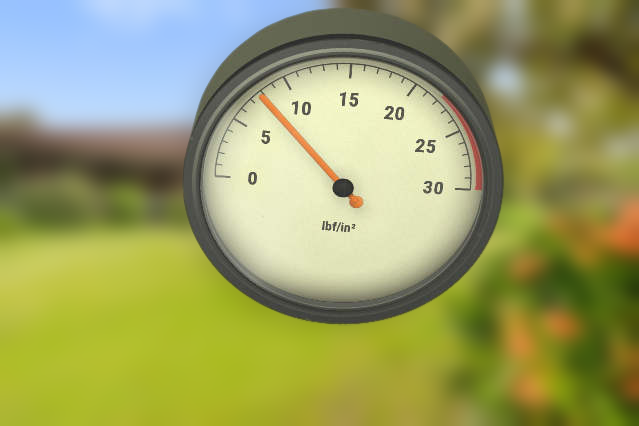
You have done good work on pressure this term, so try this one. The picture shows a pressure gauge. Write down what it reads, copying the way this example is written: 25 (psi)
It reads 8 (psi)
